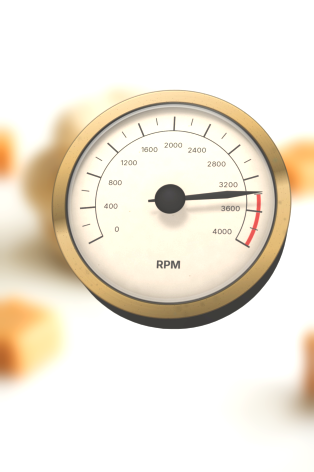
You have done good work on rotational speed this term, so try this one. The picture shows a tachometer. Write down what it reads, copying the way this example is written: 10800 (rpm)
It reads 3400 (rpm)
